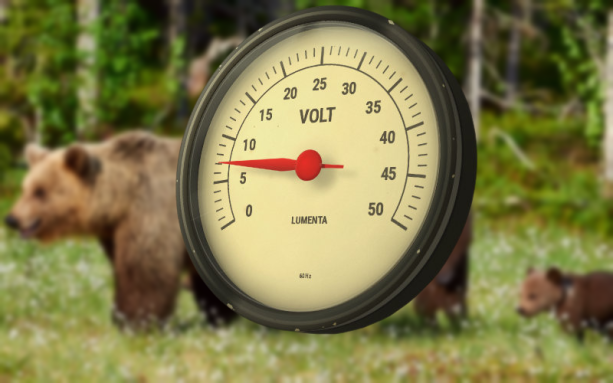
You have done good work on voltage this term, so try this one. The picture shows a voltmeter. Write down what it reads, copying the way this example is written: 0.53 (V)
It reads 7 (V)
